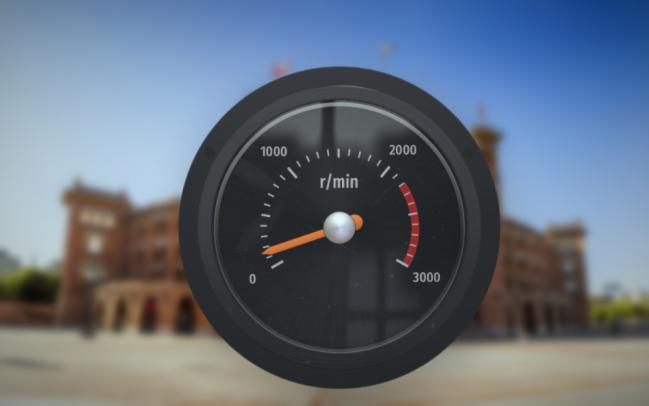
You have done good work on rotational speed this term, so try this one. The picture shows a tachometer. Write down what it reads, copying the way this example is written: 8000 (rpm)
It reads 150 (rpm)
